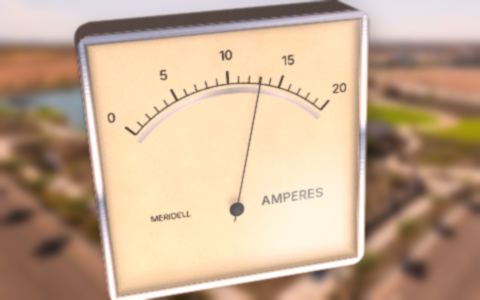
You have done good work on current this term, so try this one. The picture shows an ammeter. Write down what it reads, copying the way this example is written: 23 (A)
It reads 13 (A)
